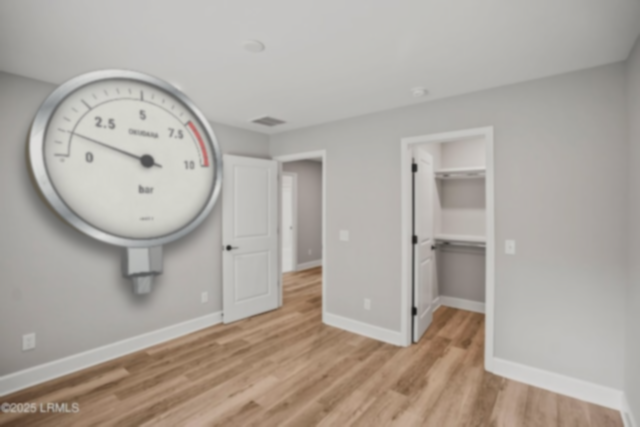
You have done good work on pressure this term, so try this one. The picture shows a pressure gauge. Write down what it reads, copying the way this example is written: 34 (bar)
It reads 1 (bar)
